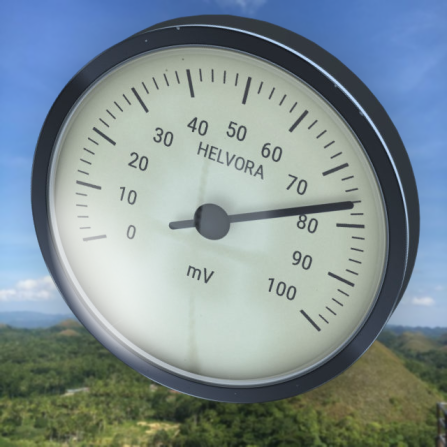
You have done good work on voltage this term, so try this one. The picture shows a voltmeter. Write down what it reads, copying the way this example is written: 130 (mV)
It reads 76 (mV)
